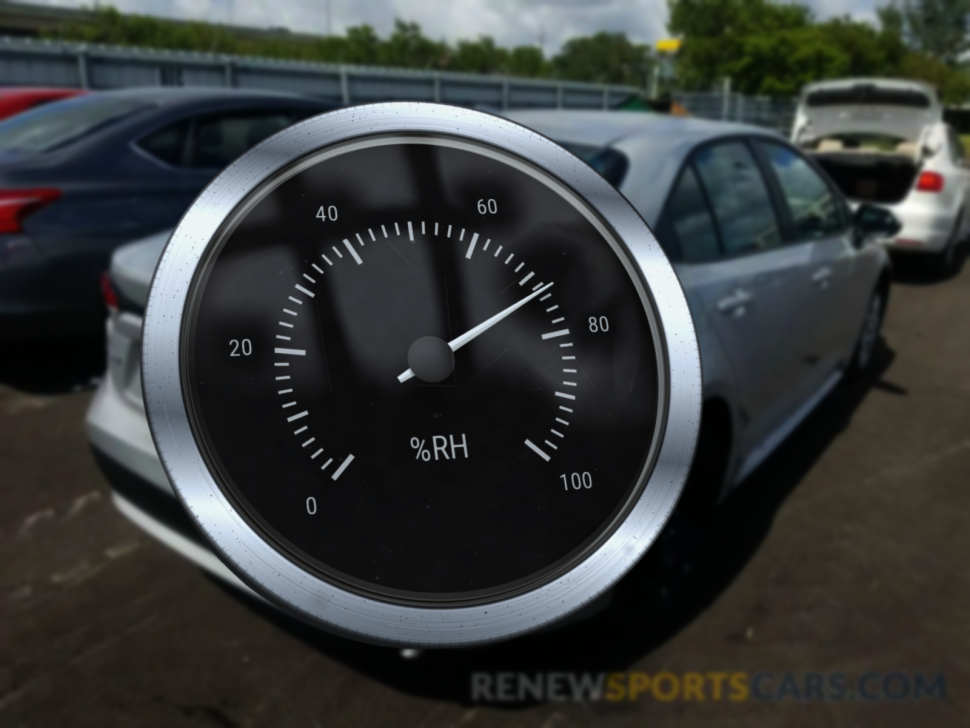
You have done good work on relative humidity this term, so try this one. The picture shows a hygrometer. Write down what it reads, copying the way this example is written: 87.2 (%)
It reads 73 (%)
